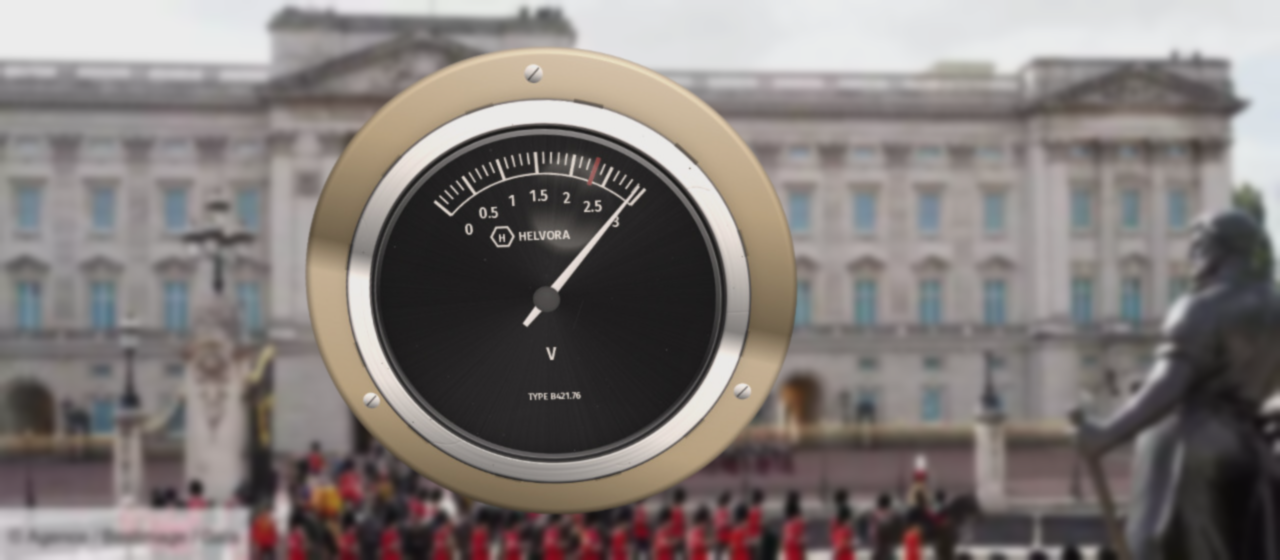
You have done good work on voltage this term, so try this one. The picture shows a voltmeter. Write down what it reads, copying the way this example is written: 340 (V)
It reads 2.9 (V)
